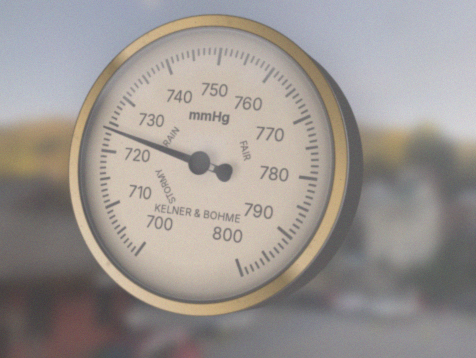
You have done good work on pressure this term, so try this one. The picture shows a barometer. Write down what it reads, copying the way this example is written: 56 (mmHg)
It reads 724 (mmHg)
